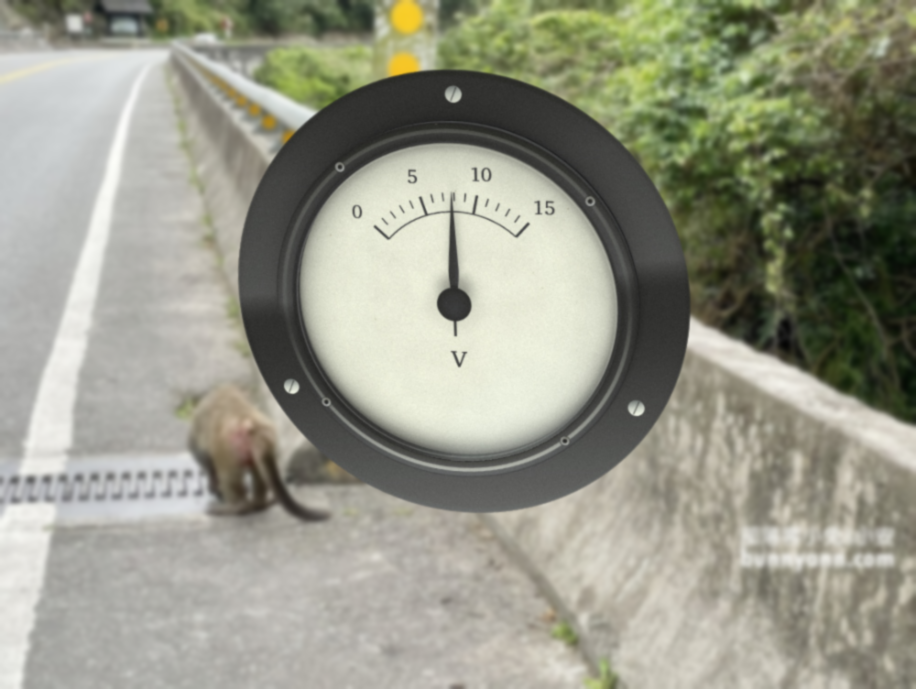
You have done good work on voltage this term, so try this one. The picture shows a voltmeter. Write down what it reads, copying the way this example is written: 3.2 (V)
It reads 8 (V)
